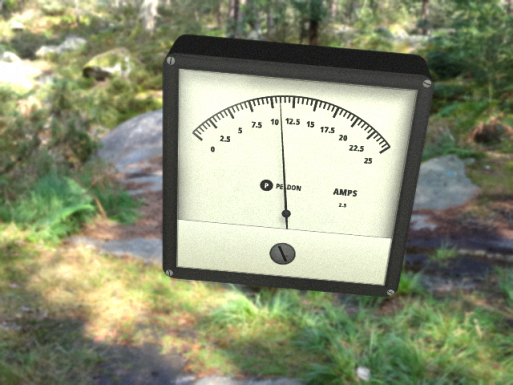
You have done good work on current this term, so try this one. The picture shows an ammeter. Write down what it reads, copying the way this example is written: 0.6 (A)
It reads 11 (A)
